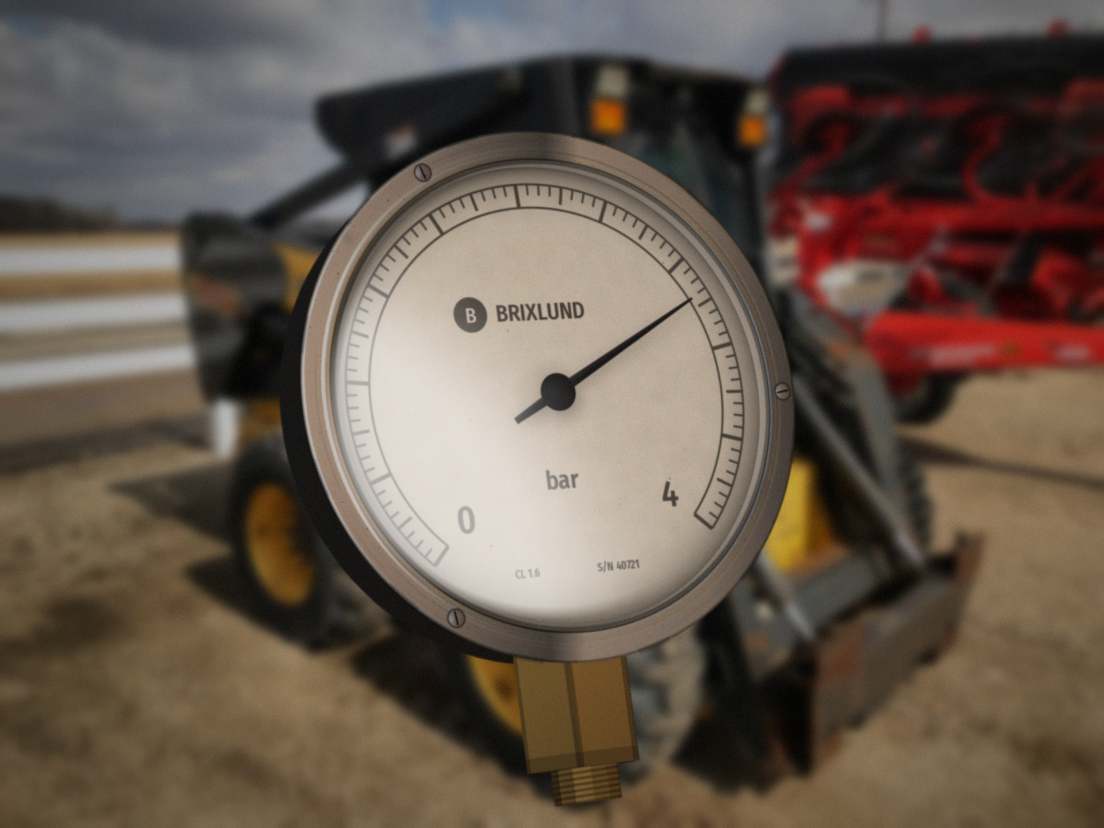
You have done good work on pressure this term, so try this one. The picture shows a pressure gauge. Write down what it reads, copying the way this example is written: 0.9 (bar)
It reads 2.95 (bar)
